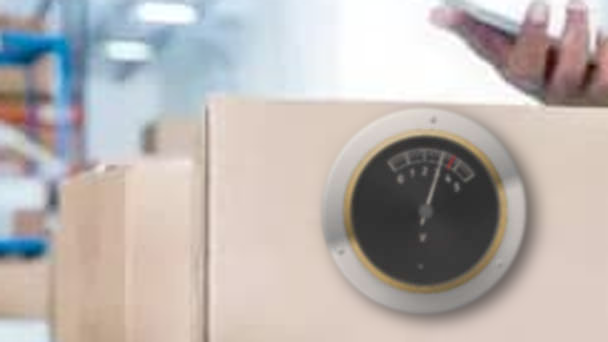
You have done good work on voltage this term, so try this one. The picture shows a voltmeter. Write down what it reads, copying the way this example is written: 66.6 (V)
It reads 3 (V)
